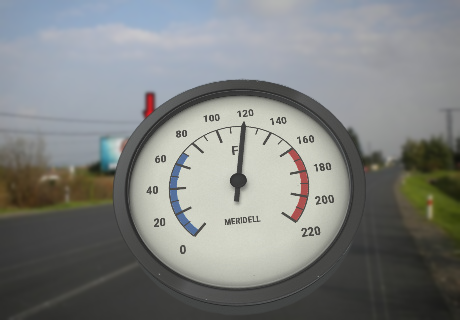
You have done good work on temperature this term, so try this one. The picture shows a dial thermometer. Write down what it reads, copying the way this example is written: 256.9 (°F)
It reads 120 (°F)
